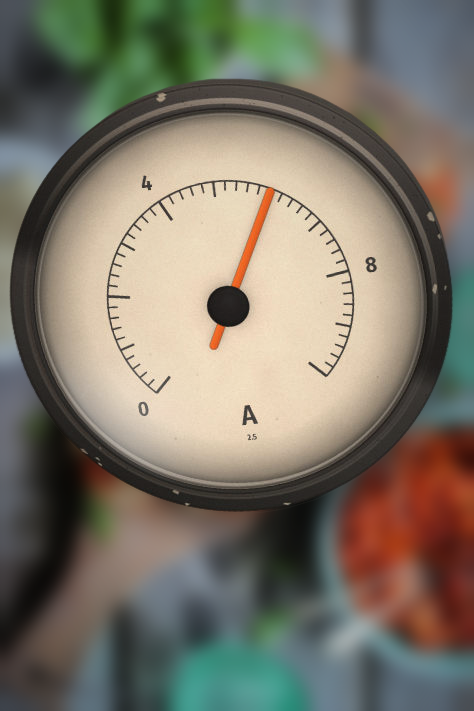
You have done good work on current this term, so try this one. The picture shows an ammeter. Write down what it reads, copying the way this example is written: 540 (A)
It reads 6 (A)
